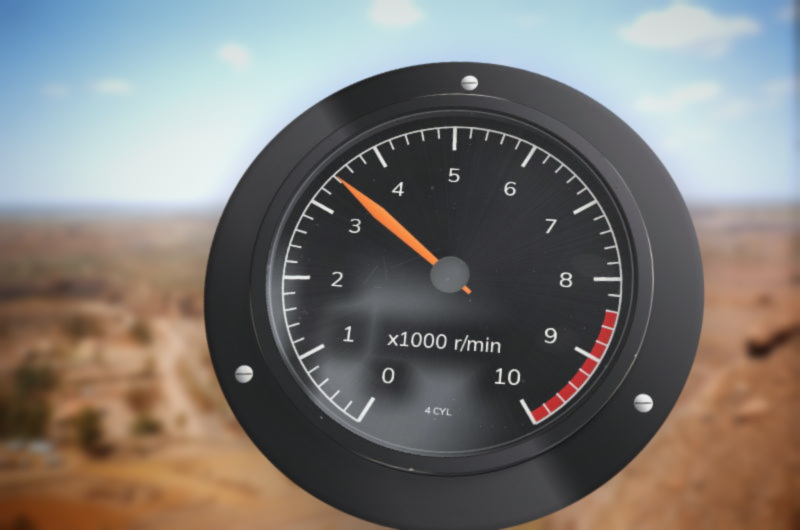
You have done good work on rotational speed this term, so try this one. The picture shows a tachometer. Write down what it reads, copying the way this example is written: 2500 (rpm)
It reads 3400 (rpm)
